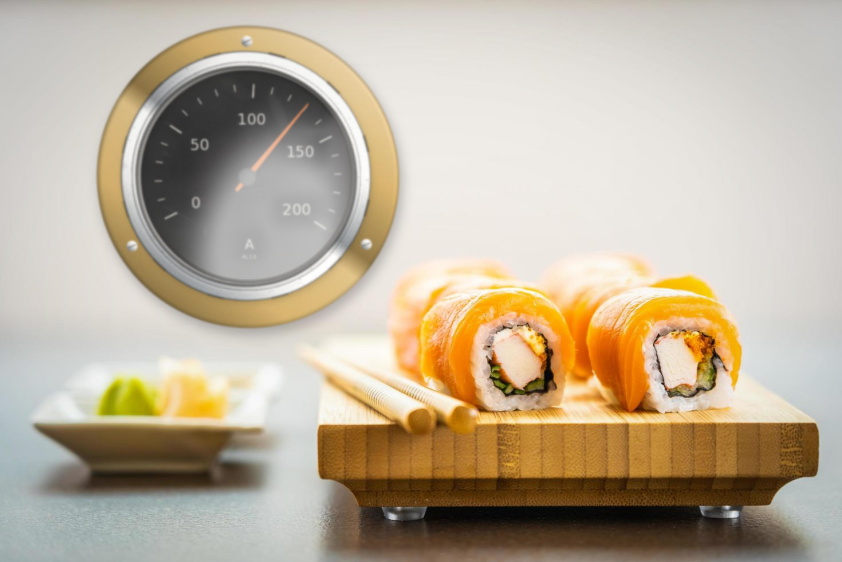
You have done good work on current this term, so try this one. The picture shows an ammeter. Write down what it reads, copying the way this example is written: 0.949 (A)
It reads 130 (A)
